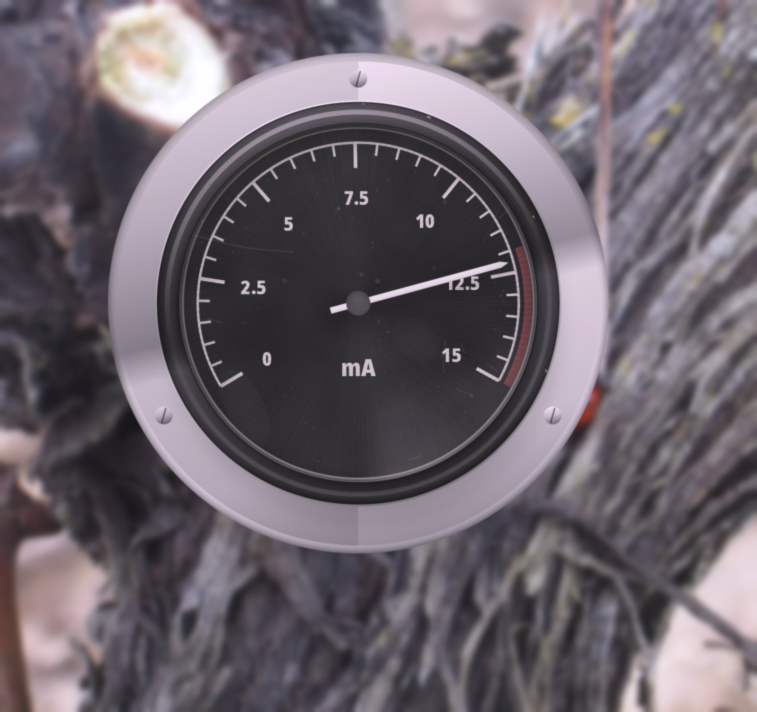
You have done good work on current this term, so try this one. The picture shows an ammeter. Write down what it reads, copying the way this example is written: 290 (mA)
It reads 12.25 (mA)
